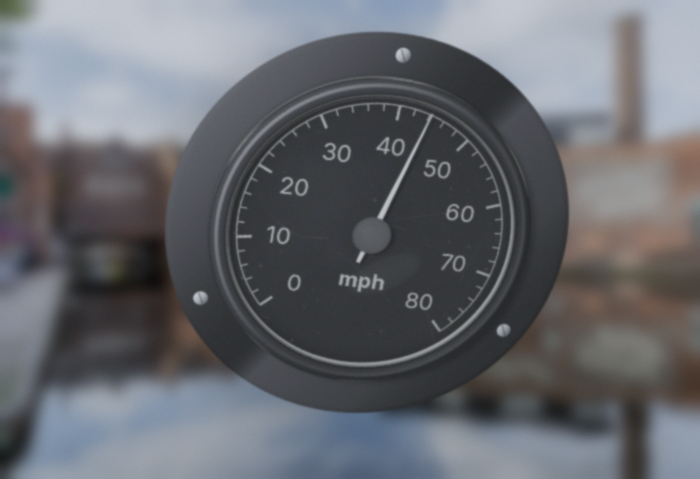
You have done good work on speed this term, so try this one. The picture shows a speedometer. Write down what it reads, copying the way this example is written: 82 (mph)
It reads 44 (mph)
